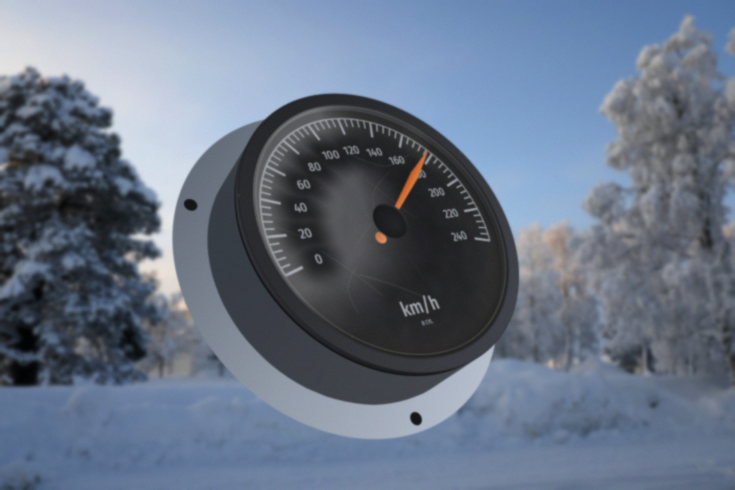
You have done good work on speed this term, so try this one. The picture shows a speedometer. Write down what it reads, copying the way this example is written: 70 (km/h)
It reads 176 (km/h)
